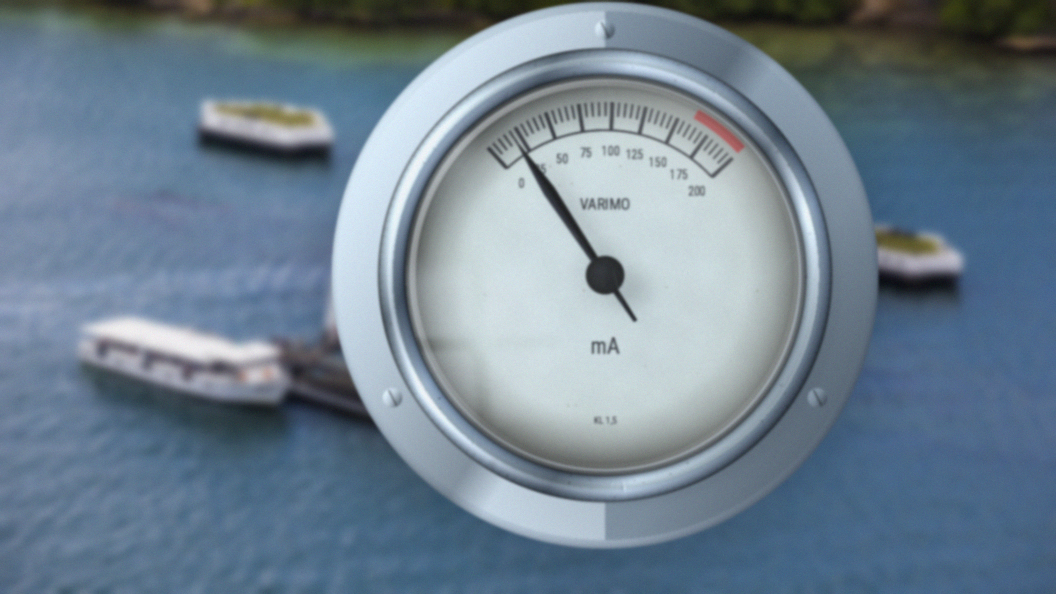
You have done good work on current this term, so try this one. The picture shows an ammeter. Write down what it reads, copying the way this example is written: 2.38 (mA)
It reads 20 (mA)
